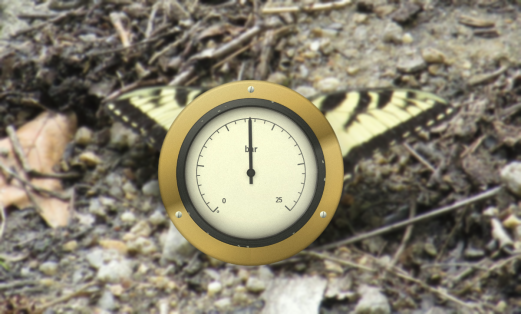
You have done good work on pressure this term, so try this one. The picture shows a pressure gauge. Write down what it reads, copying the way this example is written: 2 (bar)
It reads 12.5 (bar)
